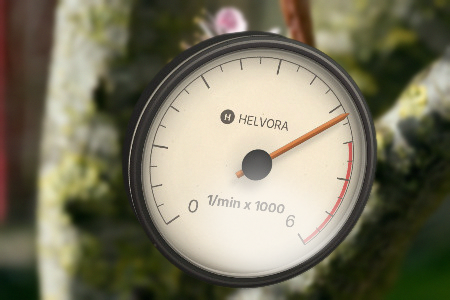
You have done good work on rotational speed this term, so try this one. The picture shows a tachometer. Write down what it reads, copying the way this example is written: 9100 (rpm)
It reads 4125 (rpm)
